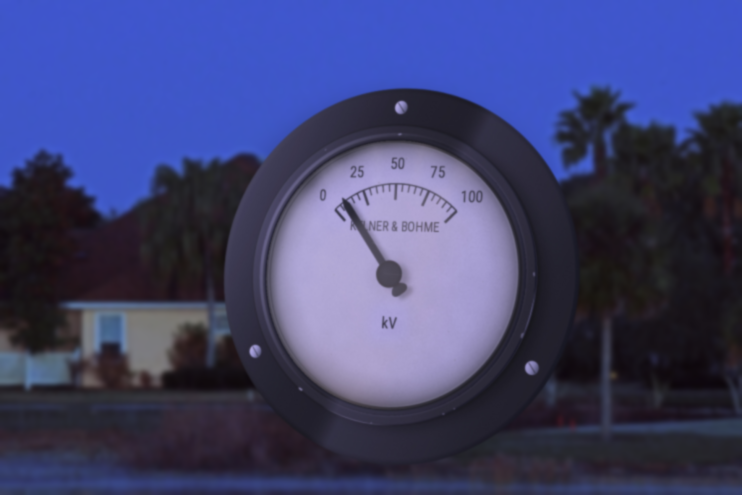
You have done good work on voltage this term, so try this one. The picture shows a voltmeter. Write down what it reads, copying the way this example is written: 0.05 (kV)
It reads 10 (kV)
